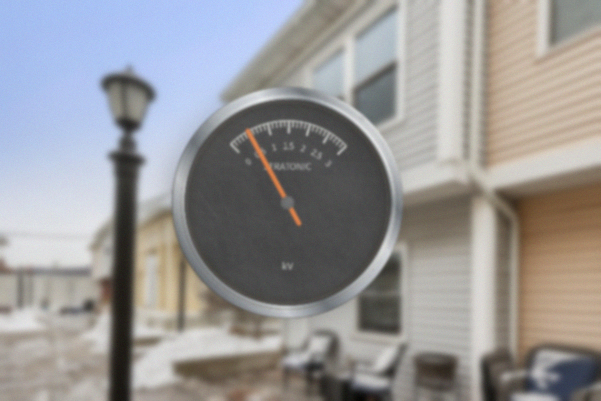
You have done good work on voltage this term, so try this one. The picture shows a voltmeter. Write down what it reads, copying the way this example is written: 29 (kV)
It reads 0.5 (kV)
